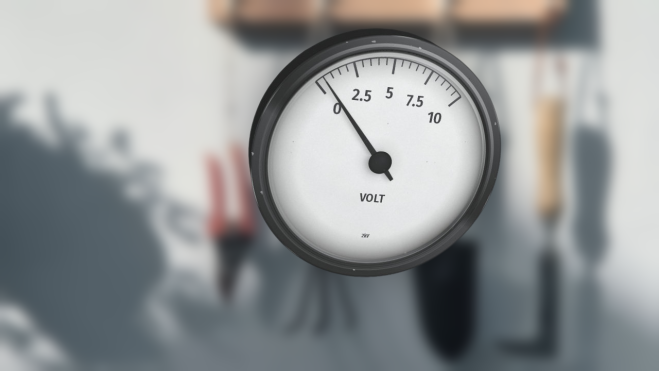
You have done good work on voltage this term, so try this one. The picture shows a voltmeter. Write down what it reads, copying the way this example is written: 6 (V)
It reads 0.5 (V)
